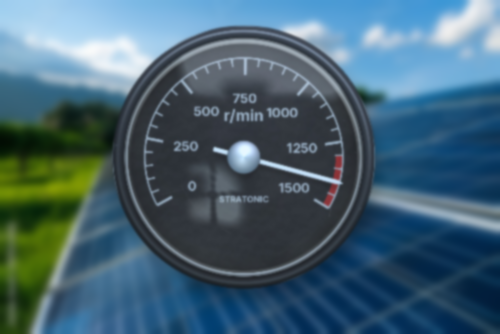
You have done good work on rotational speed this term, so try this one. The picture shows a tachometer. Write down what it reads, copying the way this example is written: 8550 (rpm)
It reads 1400 (rpm)
